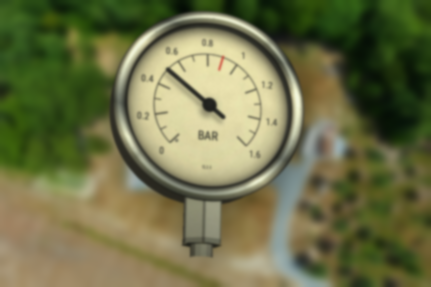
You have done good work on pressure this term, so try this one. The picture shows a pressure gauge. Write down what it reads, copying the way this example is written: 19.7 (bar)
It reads 0.5 (bar)
